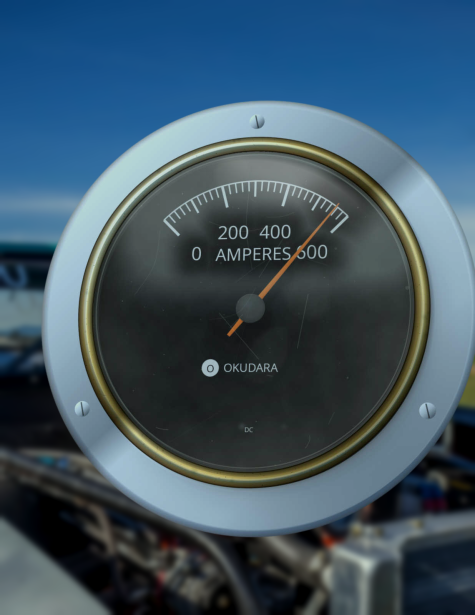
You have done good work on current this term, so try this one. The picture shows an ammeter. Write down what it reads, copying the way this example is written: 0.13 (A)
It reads 560 (A)
